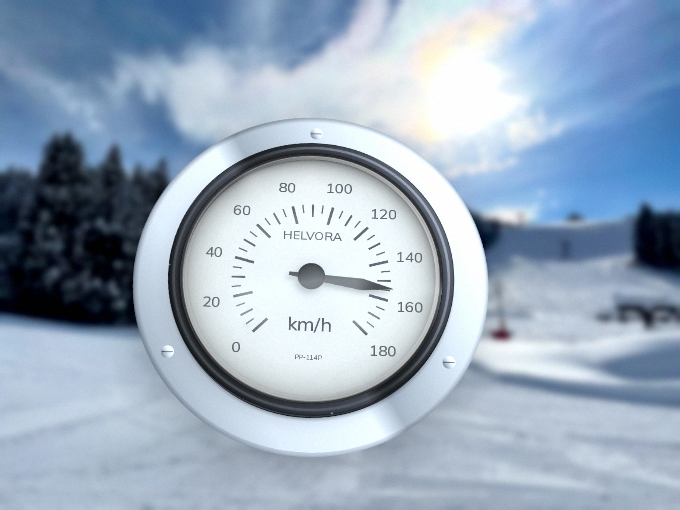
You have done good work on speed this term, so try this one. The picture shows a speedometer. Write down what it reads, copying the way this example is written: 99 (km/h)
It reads 155 (km/h)
